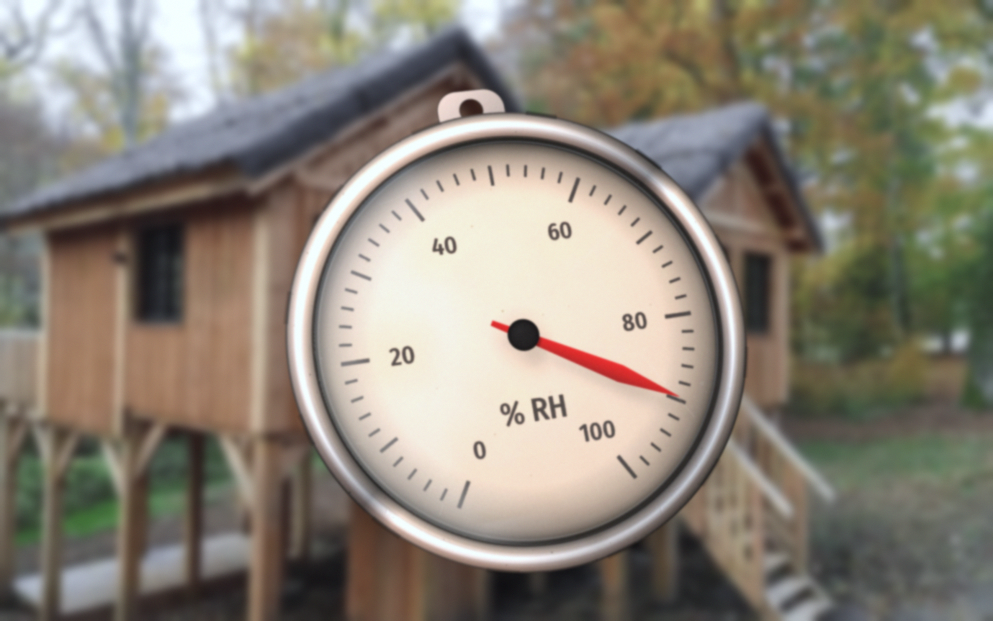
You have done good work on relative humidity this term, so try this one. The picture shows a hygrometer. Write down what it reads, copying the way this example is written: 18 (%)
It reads 90 (%)
